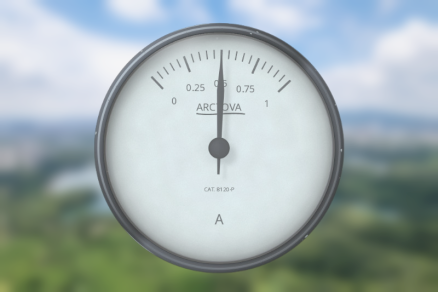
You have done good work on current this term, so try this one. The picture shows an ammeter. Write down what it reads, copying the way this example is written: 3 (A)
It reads 0.5 (A)
